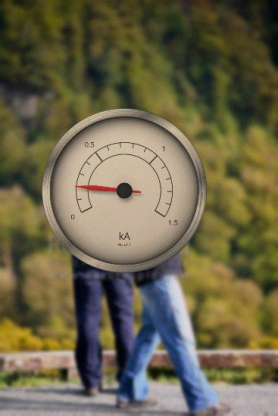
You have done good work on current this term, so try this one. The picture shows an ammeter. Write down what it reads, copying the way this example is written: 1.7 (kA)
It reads 0.2 (kA)
